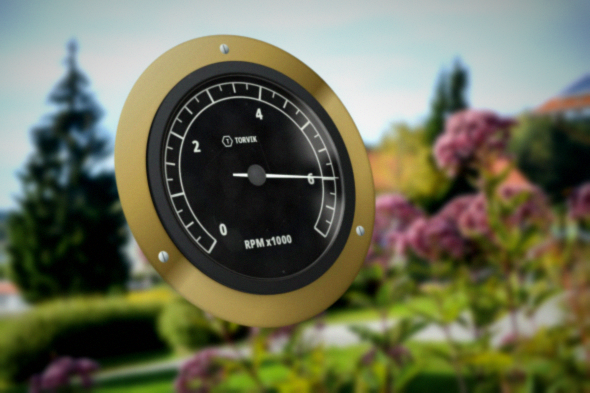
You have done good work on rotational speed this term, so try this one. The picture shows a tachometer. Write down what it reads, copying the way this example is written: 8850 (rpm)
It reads 6000 (rpm)
